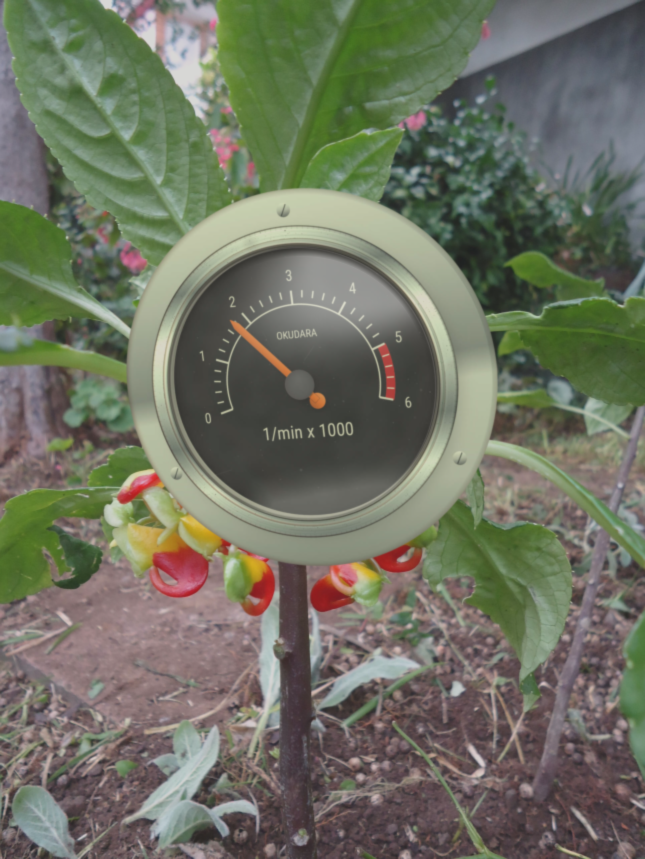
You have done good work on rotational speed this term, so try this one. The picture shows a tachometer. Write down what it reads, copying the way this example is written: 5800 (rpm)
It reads 1800 (rpm)
